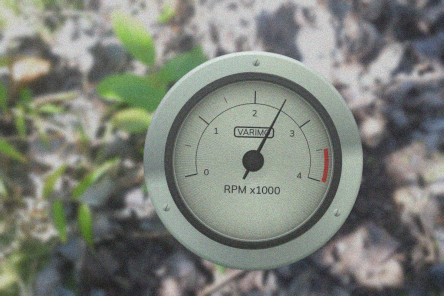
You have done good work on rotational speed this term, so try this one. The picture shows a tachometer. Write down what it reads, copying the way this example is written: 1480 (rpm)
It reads 2500 (rpm)
